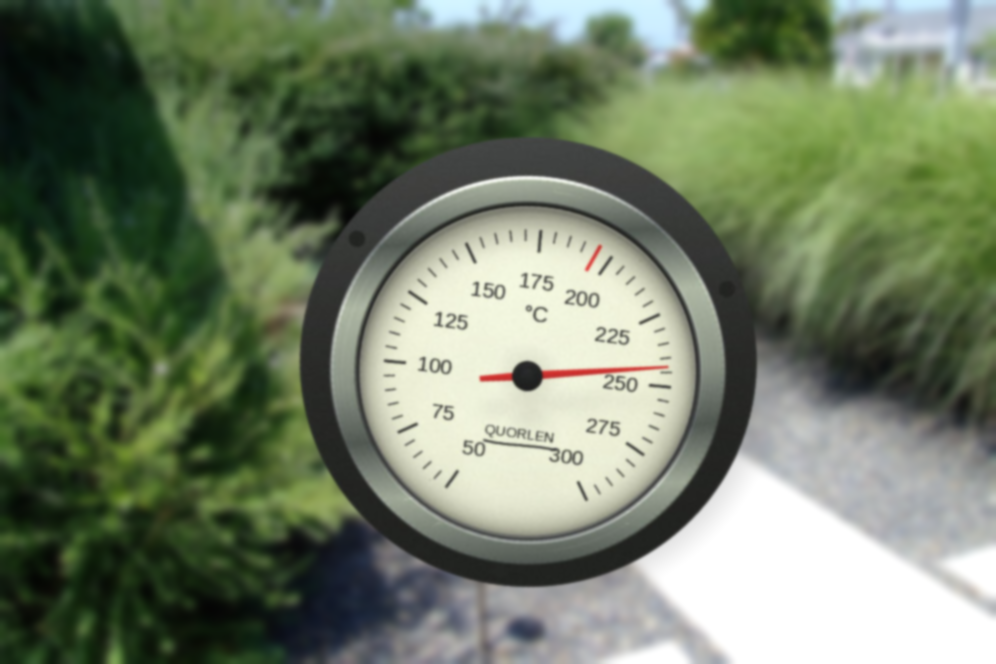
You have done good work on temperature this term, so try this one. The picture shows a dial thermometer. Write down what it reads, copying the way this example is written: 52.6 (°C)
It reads 242.5 (°C)
